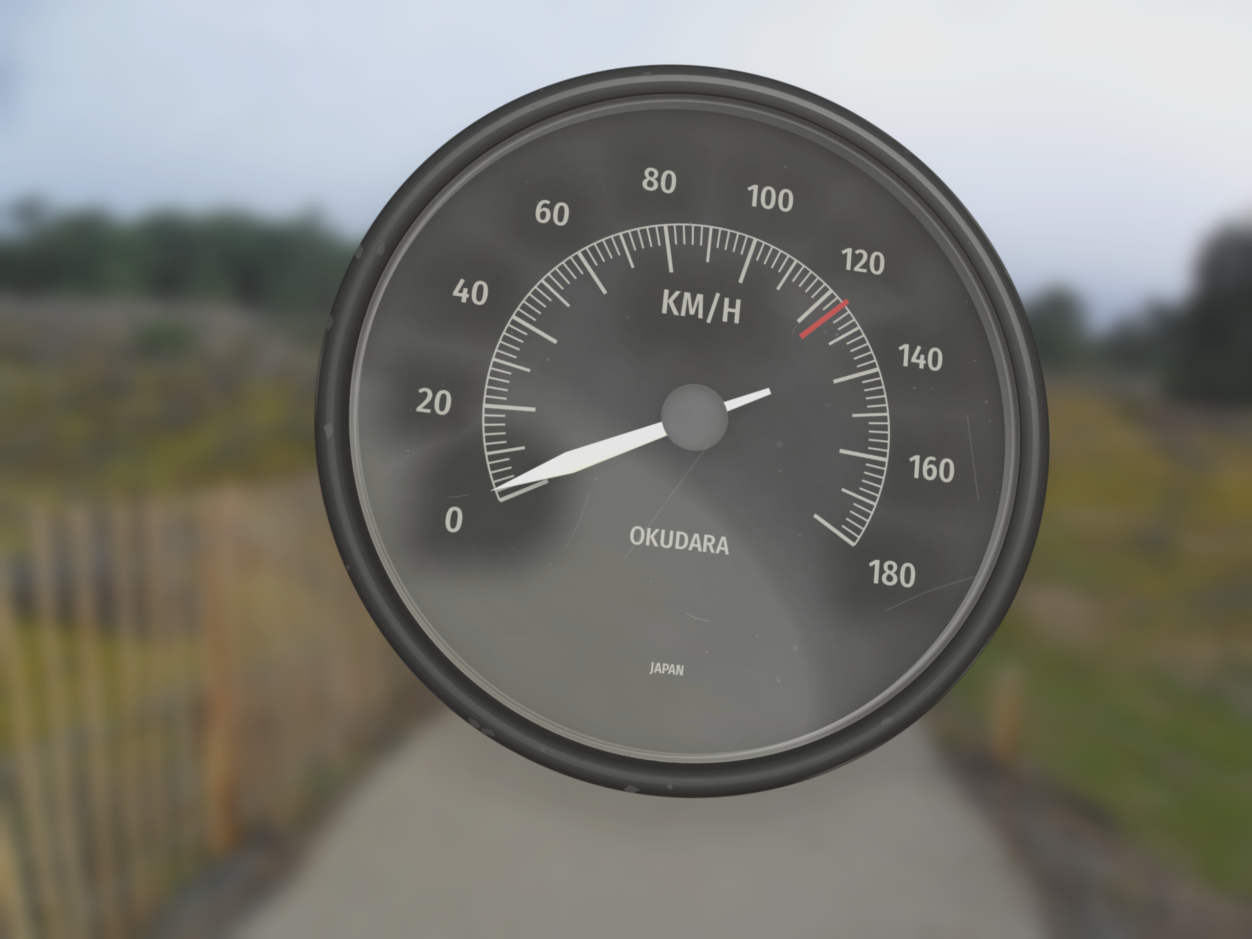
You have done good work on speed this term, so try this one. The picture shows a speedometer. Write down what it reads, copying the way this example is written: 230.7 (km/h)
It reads 2 (km/h)
